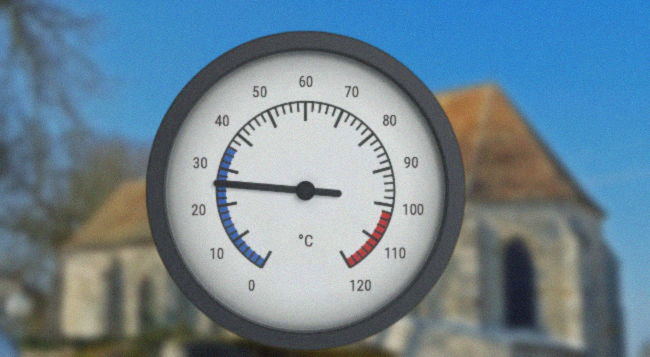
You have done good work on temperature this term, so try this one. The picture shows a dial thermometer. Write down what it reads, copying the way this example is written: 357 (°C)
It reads 26 (°C)
